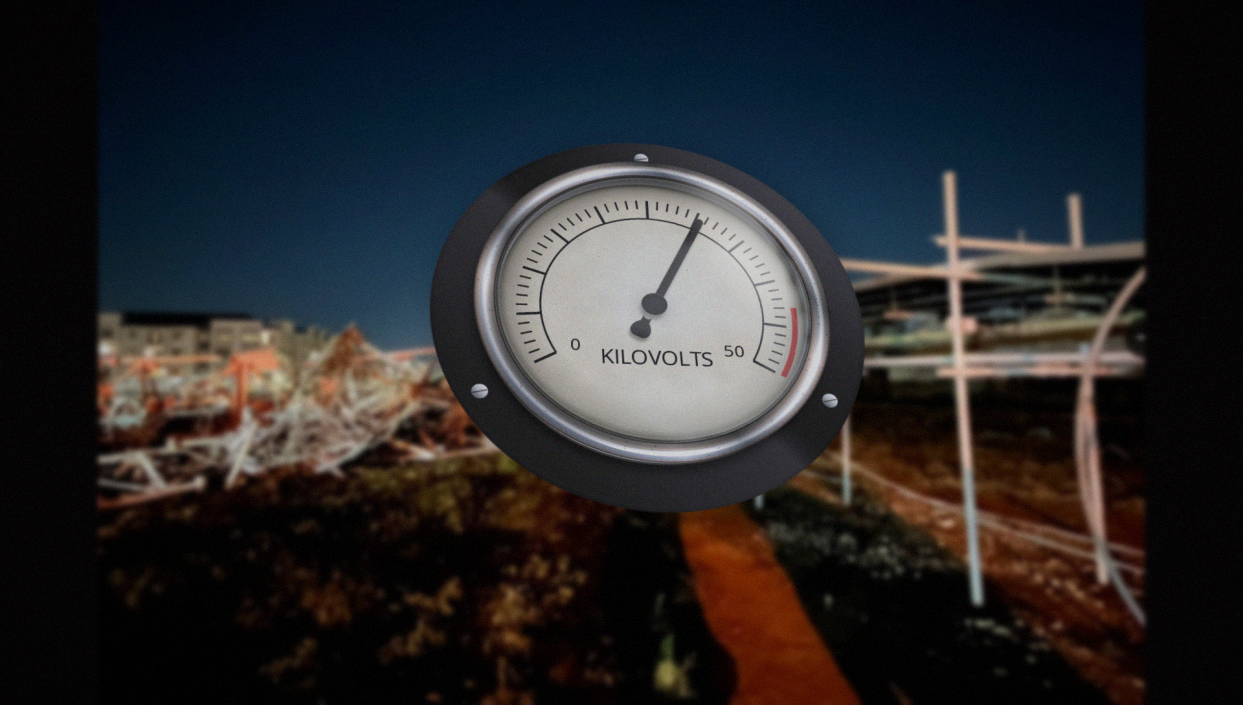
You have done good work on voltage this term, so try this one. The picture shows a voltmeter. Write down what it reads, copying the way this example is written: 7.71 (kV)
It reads 30.5 (kV)
